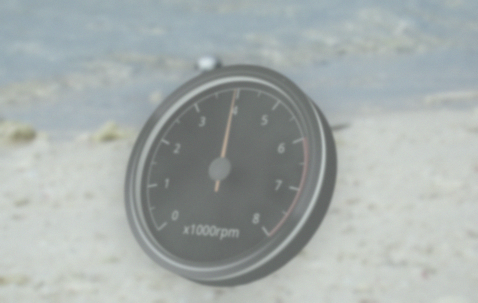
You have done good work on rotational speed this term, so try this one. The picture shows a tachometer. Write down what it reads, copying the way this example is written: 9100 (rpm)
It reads 4000 (rpm)
